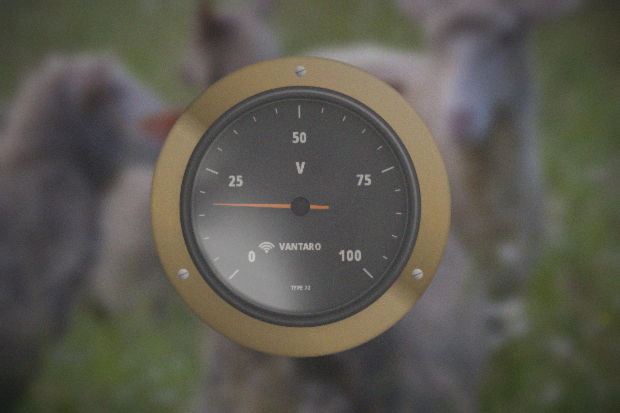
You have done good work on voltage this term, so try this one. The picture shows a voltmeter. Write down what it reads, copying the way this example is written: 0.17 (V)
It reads 17.5 (V)
